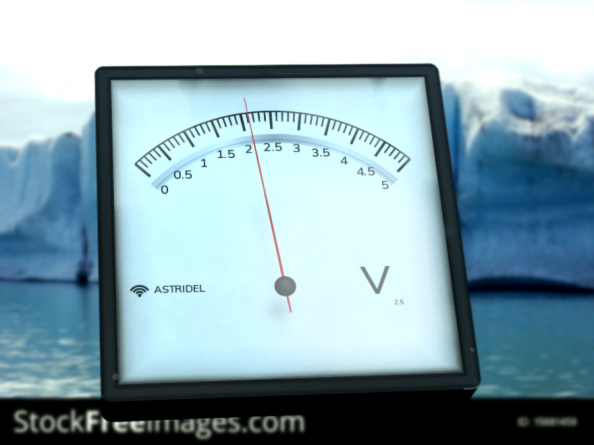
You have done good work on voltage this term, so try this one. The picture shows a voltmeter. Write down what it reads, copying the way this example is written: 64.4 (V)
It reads 2.1 (V)
